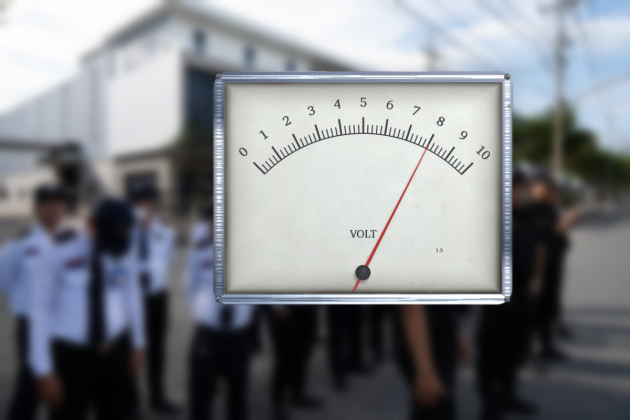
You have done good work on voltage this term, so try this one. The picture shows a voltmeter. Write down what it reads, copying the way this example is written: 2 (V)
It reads 8 (V)
